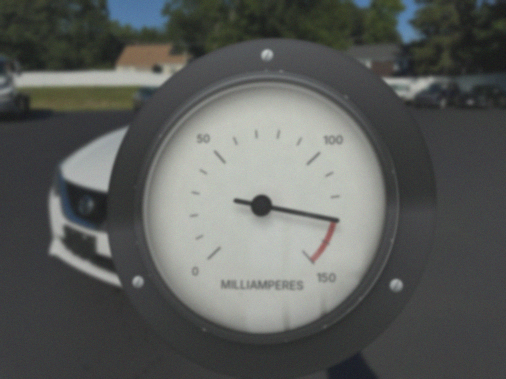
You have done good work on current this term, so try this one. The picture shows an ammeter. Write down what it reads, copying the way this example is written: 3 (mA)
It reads 130 (mA)
